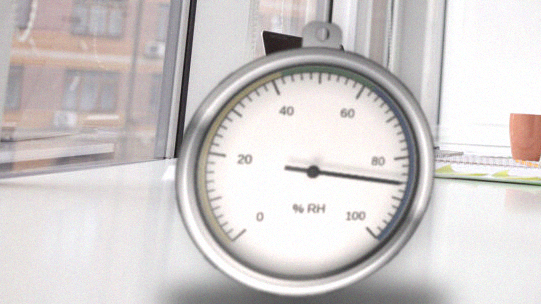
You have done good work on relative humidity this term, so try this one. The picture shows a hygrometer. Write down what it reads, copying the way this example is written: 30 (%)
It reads 86 (%)
